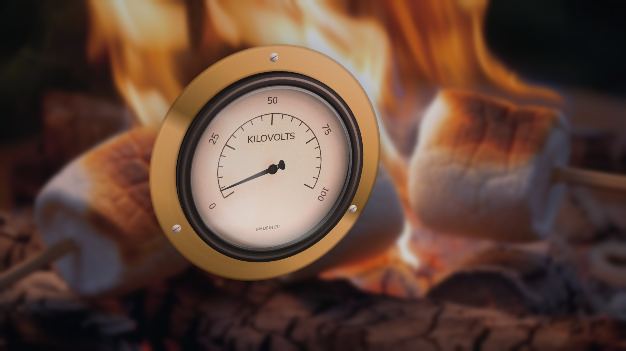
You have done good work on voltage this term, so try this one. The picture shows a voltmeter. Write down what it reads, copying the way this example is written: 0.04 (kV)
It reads 5 (kV)
